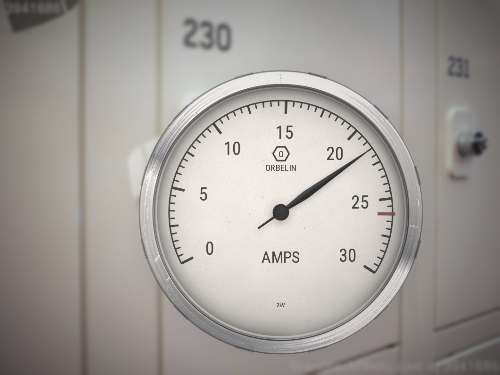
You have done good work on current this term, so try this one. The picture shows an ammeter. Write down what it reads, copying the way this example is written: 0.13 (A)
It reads 21.5 (A)
